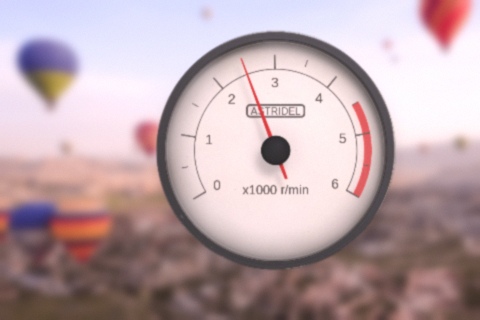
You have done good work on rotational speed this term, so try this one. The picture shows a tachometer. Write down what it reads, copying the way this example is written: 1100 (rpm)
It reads 2500 (rpm)
